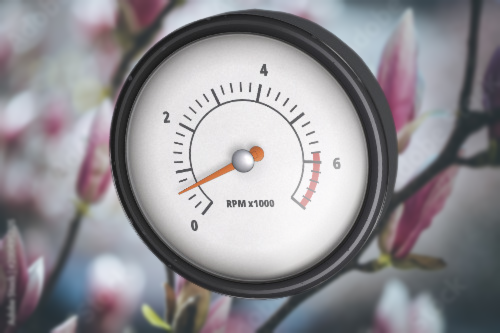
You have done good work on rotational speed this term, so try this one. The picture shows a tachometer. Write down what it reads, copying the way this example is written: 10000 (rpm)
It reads 600 (rpm)
